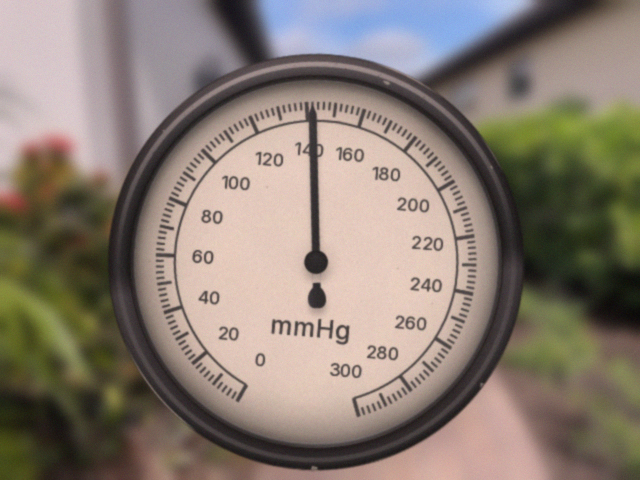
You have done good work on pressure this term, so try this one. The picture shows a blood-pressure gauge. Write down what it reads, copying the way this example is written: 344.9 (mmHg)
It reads 142 (mmHg)
